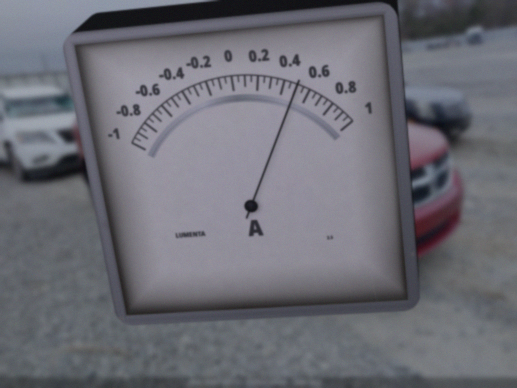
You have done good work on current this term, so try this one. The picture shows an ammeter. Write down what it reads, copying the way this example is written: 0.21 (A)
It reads 0.5 (A)
